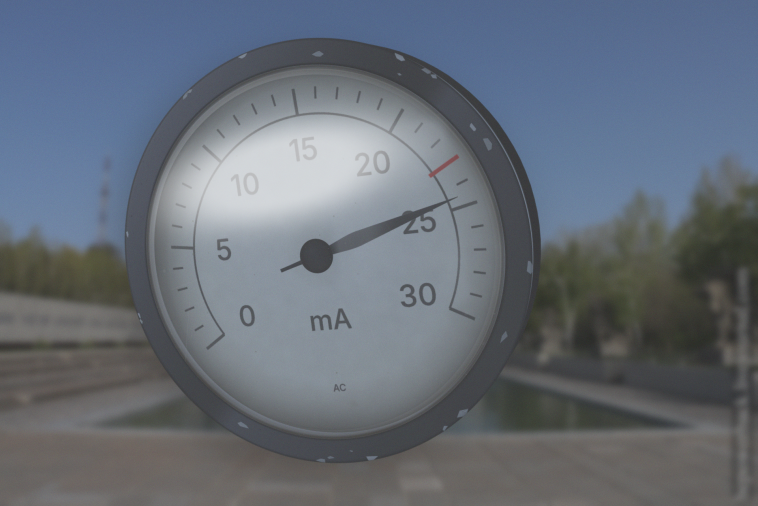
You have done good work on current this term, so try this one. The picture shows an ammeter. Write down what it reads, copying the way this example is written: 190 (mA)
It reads 24.5 (mA)
